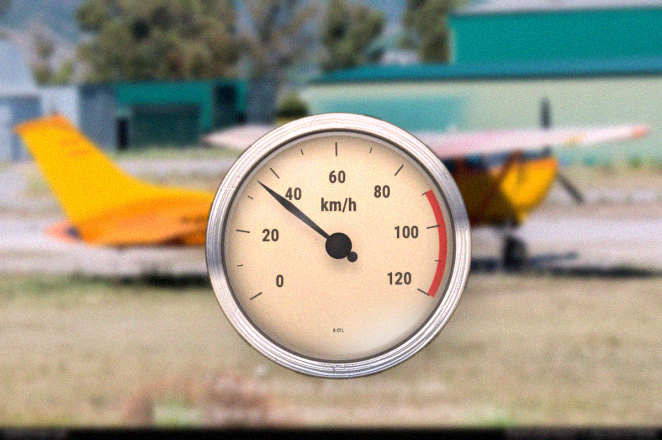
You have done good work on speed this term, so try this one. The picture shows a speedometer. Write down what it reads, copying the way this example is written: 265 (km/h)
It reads 35 (km/h)
